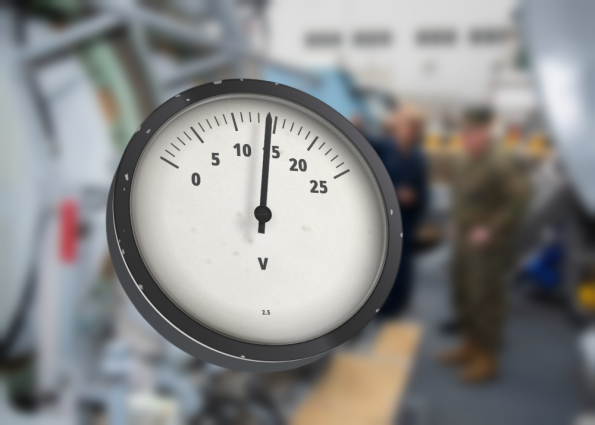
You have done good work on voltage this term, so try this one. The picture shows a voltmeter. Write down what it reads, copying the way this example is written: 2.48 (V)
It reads 14 (V)
